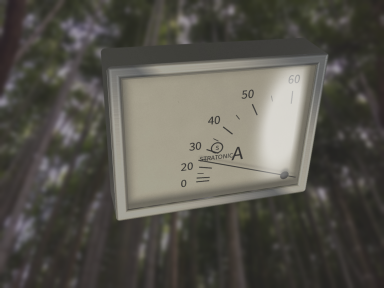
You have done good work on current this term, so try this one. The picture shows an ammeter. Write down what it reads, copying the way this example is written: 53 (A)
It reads 25 (A)
